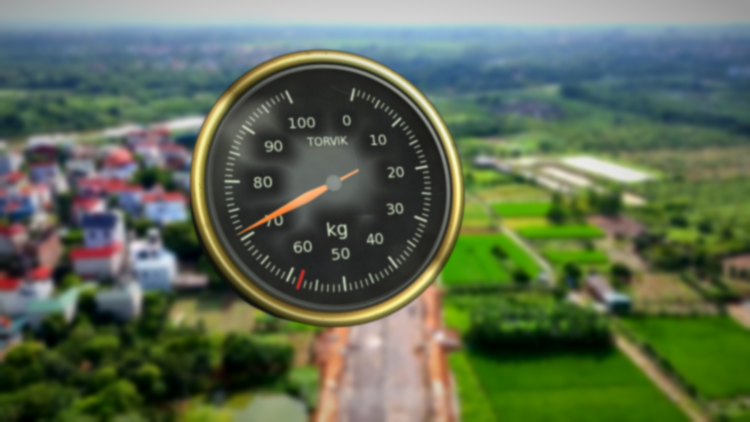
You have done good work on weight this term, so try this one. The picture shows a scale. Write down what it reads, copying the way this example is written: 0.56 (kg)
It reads 71 (kg)
